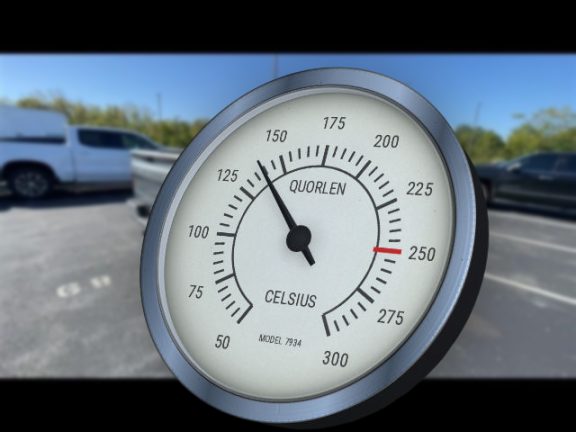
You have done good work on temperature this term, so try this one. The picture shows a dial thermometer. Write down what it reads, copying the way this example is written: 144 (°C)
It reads 140 (°C)
